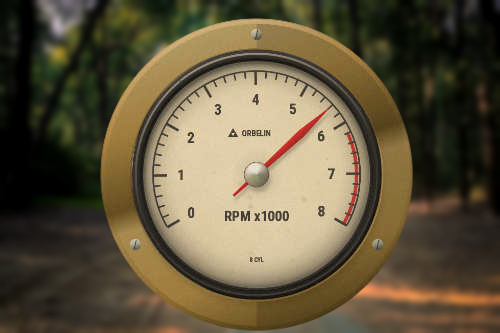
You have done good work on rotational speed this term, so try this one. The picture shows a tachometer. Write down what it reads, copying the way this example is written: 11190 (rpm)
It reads 5600 (rpm)
